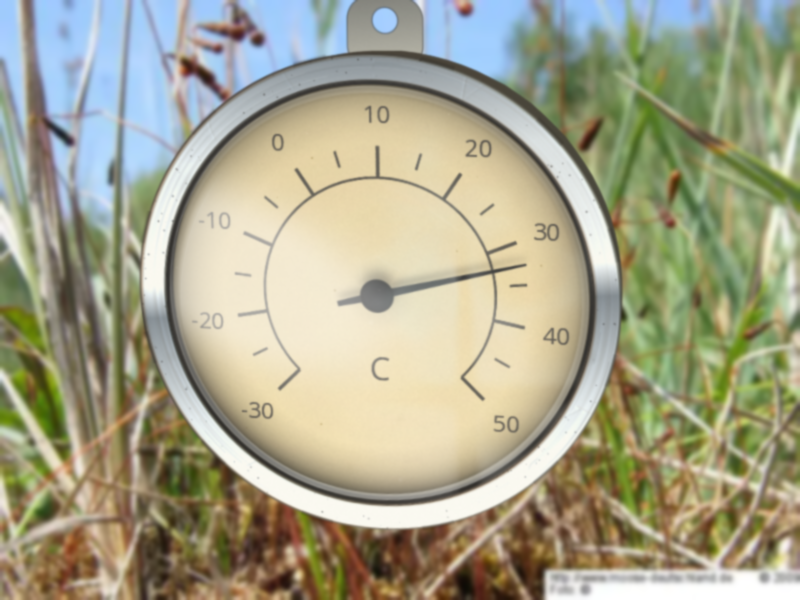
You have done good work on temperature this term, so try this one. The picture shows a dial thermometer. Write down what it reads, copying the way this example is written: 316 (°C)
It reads 32.5 (°C)
